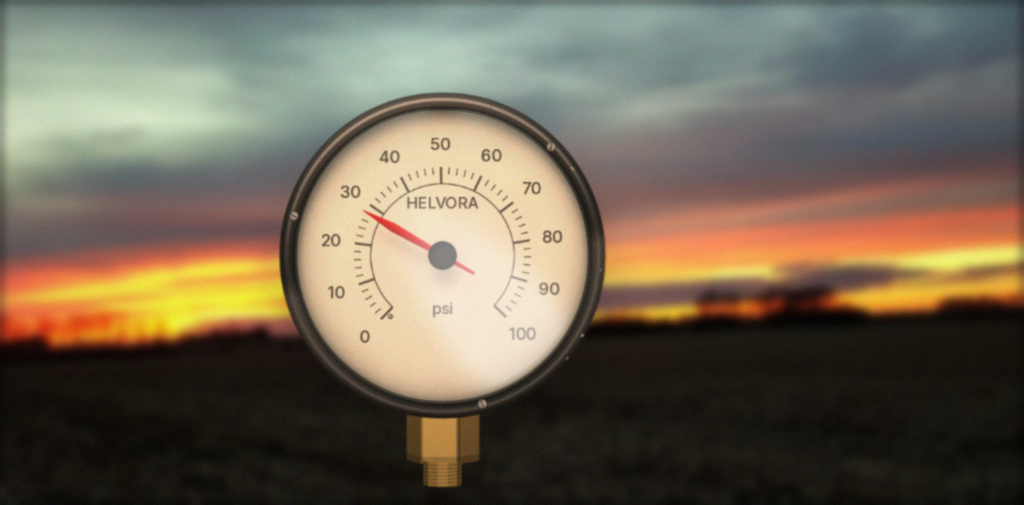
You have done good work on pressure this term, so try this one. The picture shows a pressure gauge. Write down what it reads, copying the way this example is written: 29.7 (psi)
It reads 28 (psi)
